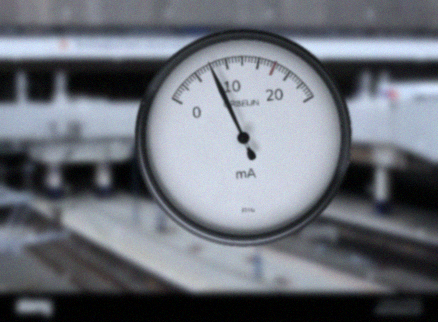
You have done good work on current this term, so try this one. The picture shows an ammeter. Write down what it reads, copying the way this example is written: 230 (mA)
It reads 7.5 (mA)
